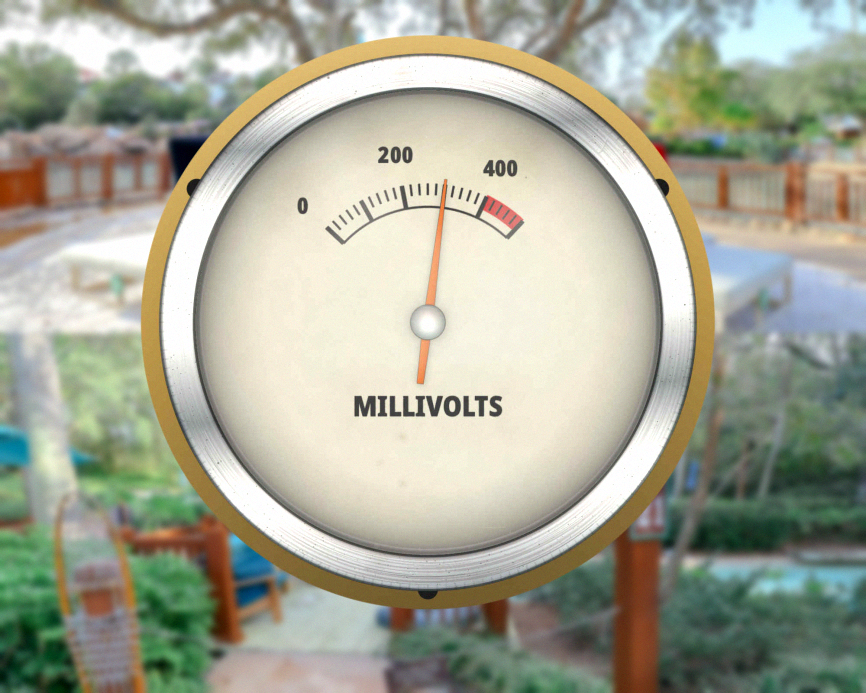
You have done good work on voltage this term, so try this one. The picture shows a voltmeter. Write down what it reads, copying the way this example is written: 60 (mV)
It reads 300 (mV)
